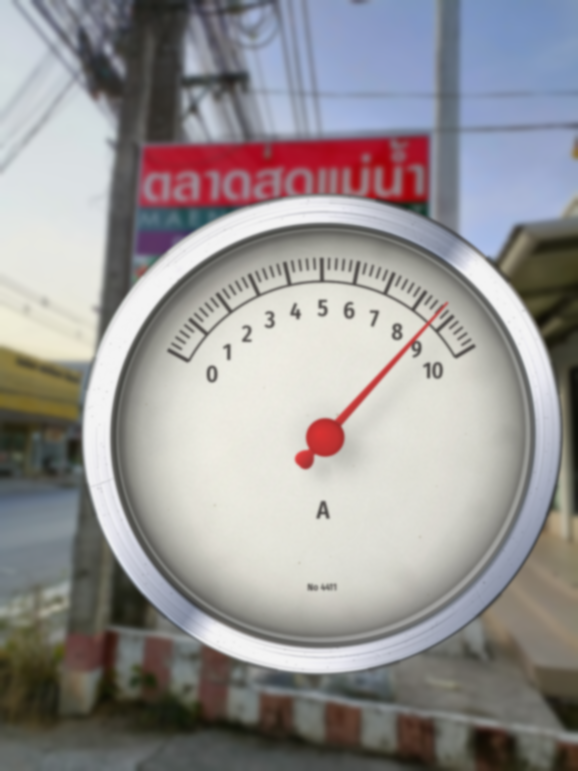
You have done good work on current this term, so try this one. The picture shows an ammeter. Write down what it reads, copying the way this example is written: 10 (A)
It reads 8.6 (A)
